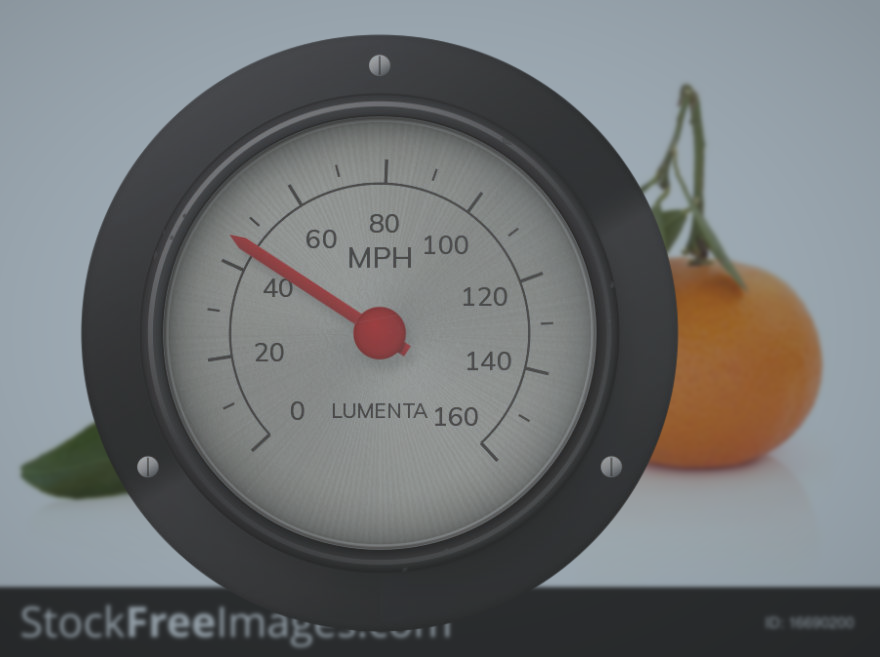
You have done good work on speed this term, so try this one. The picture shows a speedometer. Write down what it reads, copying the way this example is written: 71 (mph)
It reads 45 (mph)
